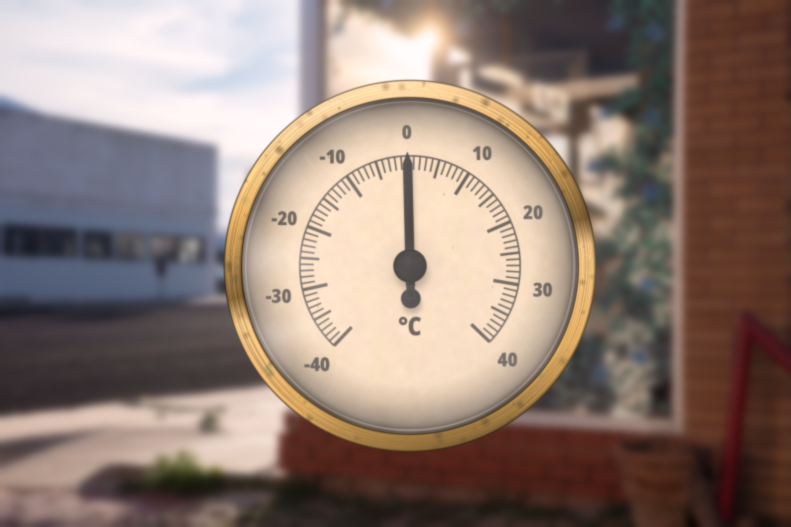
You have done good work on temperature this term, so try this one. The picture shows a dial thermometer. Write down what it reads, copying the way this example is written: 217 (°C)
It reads 0 (°C)
